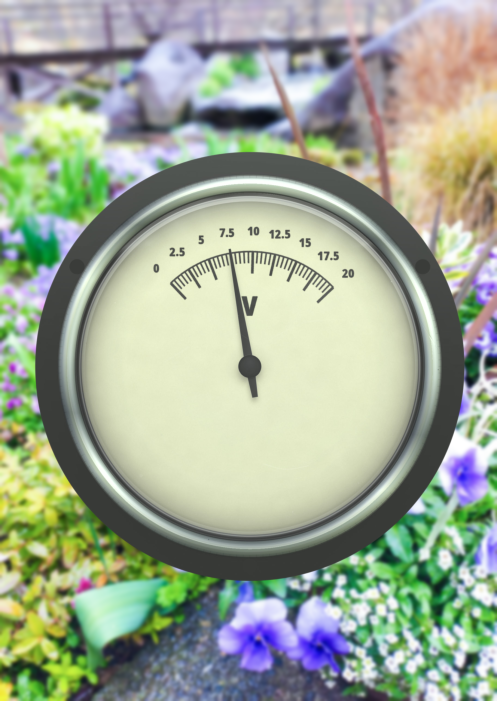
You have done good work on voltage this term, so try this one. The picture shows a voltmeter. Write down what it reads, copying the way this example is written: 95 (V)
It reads 7.5 (V)
